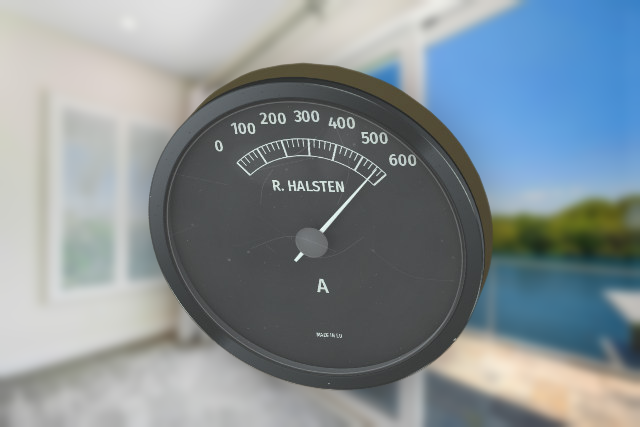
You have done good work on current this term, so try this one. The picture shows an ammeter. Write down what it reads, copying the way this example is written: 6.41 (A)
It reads 560 (A)
